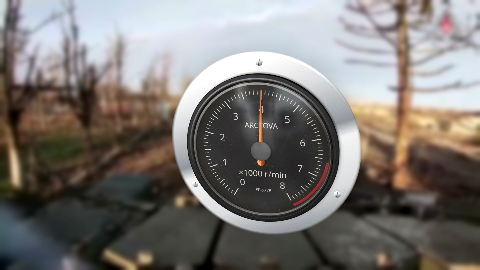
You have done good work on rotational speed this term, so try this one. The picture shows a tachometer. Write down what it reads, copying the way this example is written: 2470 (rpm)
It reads 4000 (rpm)
